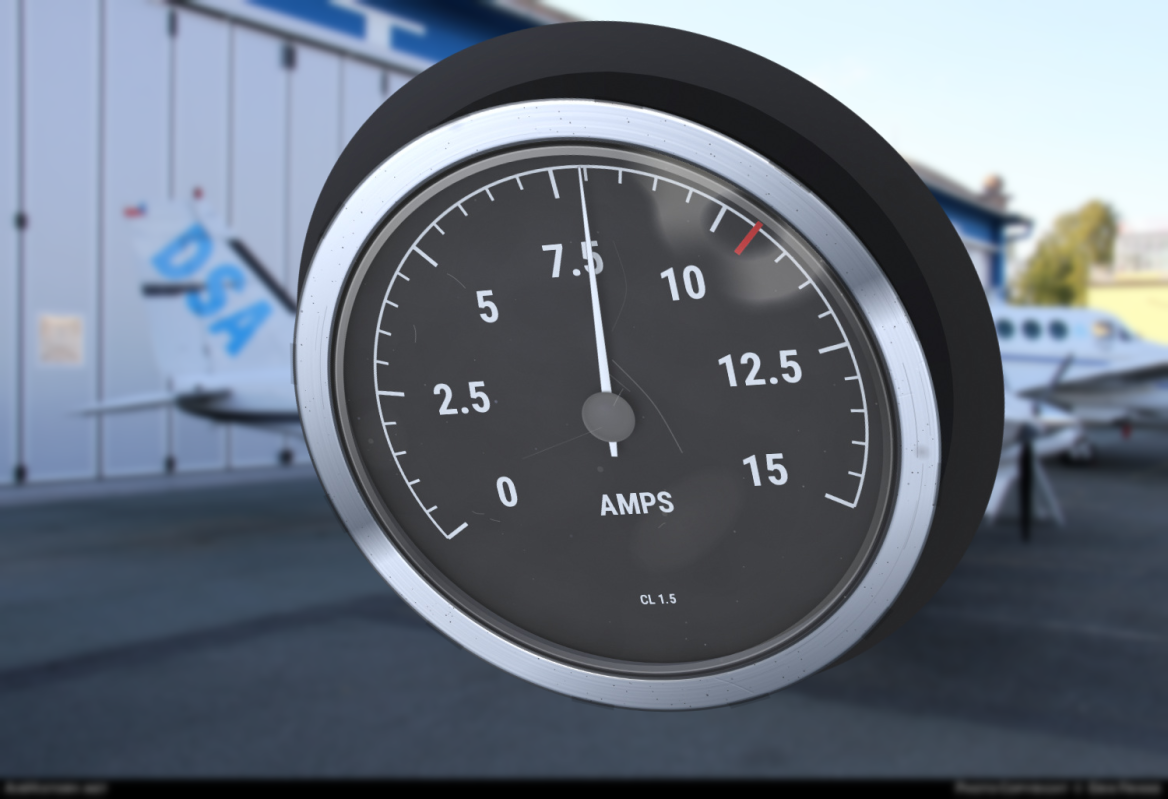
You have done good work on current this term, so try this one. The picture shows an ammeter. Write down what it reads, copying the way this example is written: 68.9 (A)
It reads 8 (A)
